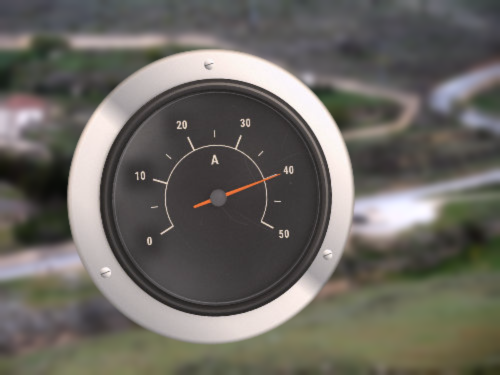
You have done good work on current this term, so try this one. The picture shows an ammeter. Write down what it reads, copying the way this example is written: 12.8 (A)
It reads 40 (A)
